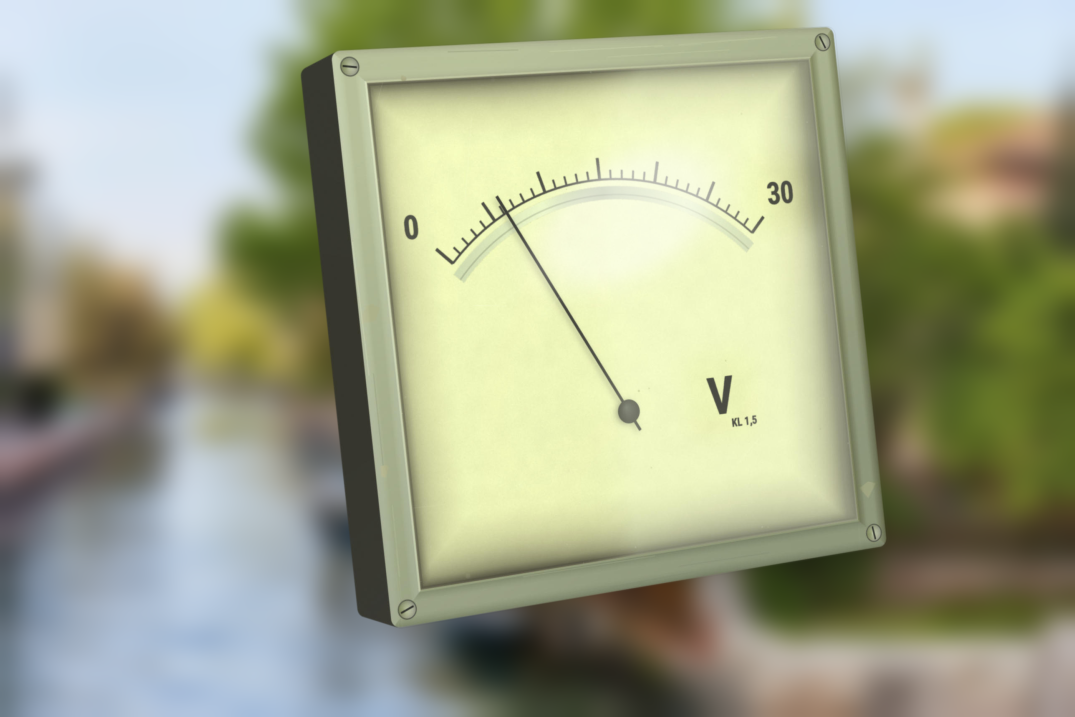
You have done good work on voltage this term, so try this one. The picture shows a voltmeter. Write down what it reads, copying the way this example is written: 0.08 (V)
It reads 6 (V)
